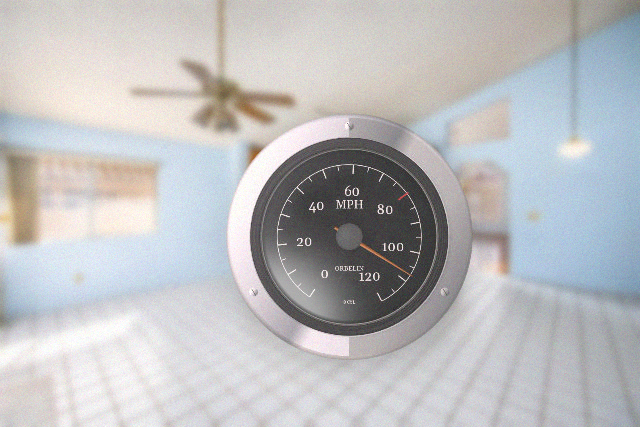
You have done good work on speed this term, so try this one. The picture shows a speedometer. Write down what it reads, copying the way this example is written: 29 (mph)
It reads 107.5 (mph)
